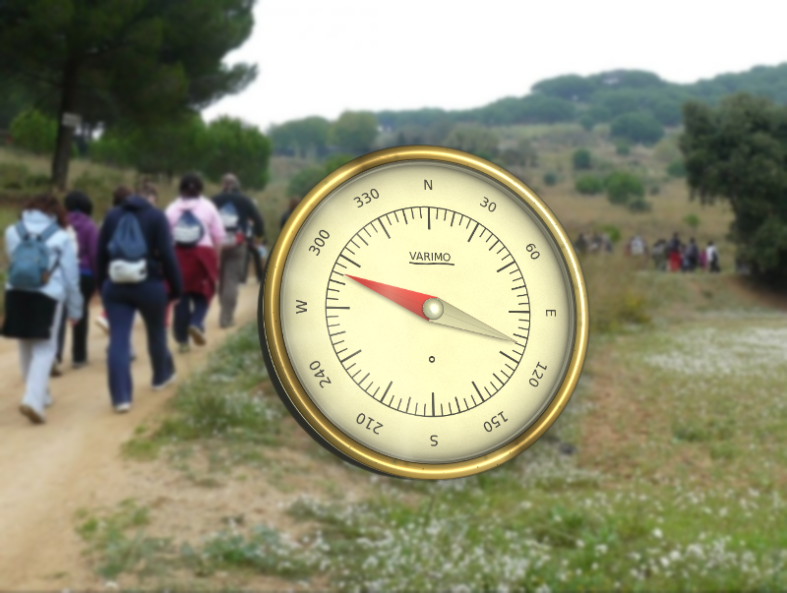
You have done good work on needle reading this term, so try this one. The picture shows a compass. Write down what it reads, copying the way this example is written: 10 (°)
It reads 290 (°)
